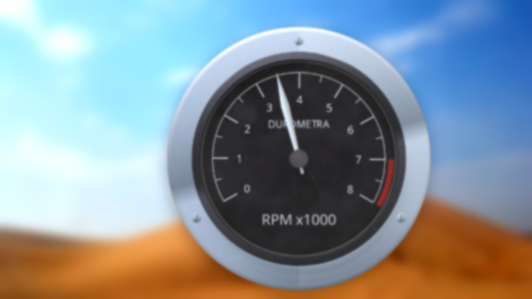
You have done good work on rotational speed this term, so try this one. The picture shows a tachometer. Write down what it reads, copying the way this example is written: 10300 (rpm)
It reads 3500 (rpm)
